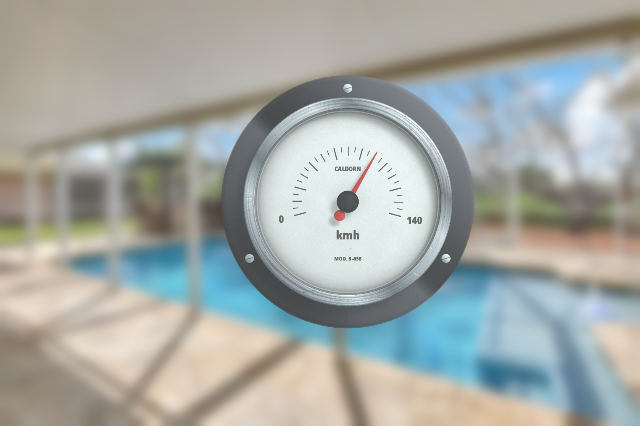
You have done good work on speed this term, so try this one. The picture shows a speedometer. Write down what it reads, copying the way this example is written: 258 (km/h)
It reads 90 (km/h)
